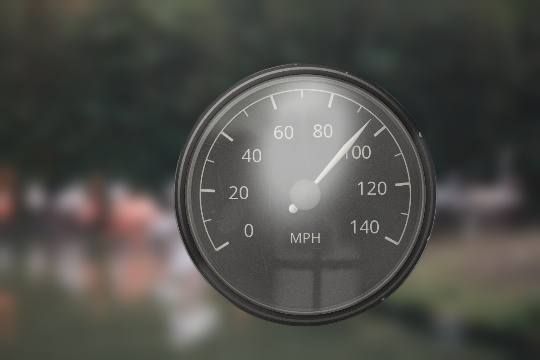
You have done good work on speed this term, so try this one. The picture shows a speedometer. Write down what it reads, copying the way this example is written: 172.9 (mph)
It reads 95 (mph)
